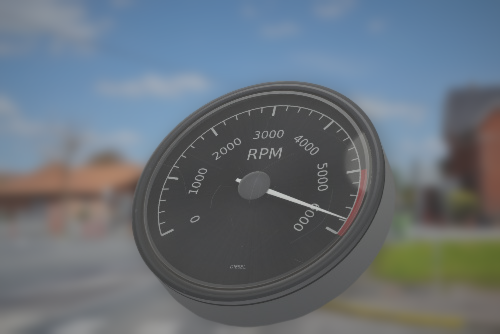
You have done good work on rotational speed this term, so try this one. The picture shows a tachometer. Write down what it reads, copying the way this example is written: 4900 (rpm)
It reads 5800 (rpm)
